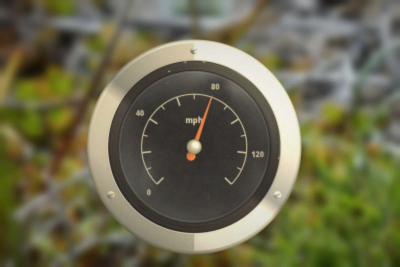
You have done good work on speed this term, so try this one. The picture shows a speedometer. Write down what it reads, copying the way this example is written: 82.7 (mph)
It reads 80 (mph)
